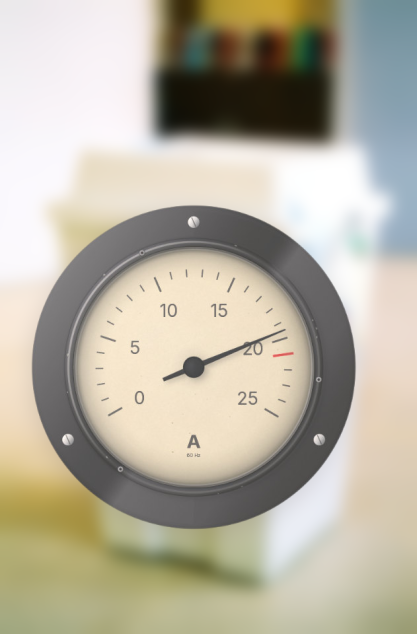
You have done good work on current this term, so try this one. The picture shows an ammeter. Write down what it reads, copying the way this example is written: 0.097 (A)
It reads 19.5 (A)
